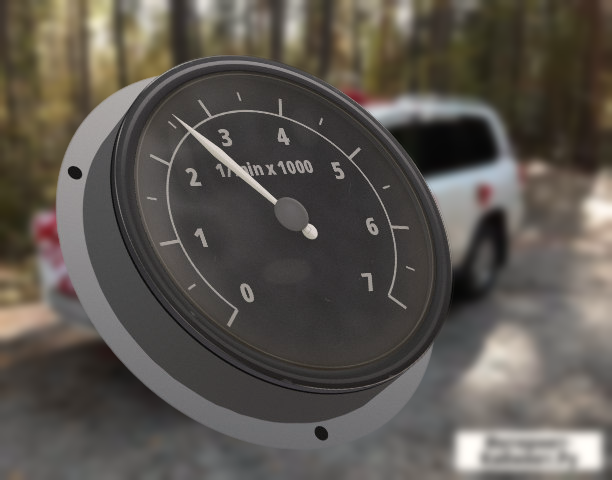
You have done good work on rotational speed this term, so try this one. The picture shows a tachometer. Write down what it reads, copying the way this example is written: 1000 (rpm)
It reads 2500 (rpm)
